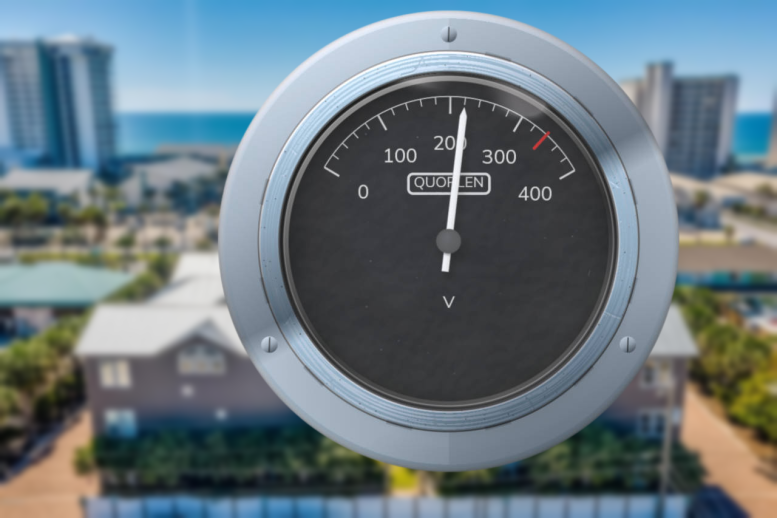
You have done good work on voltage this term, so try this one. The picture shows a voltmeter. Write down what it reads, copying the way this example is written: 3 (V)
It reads 220 (V)
